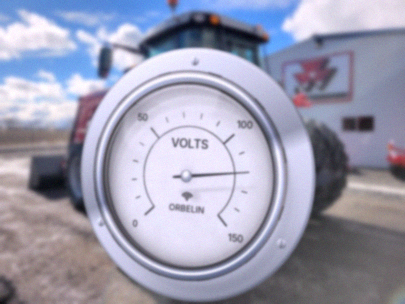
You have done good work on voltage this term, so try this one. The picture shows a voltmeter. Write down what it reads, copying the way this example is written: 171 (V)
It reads 120 (V)
